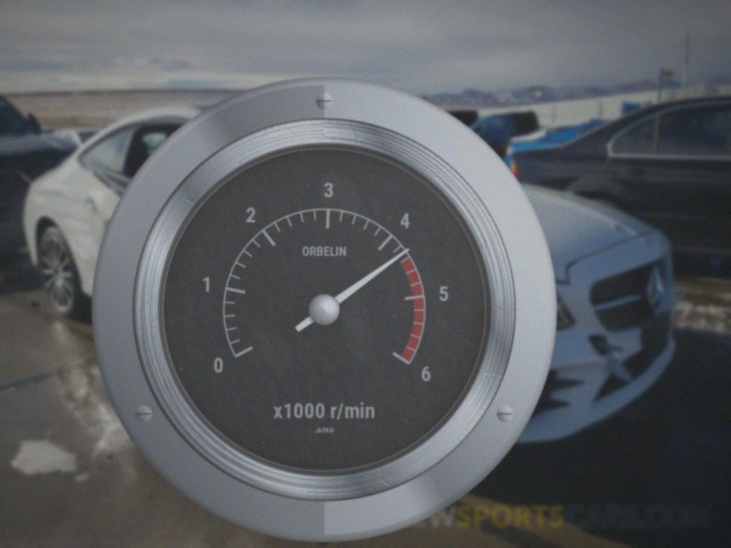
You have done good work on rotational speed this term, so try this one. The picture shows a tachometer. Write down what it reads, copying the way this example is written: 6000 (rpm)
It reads 4300 (rpm)
